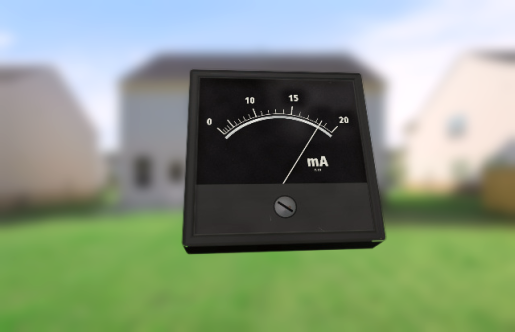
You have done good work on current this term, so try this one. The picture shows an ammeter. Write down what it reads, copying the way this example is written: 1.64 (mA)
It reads 18.5 (mA)
